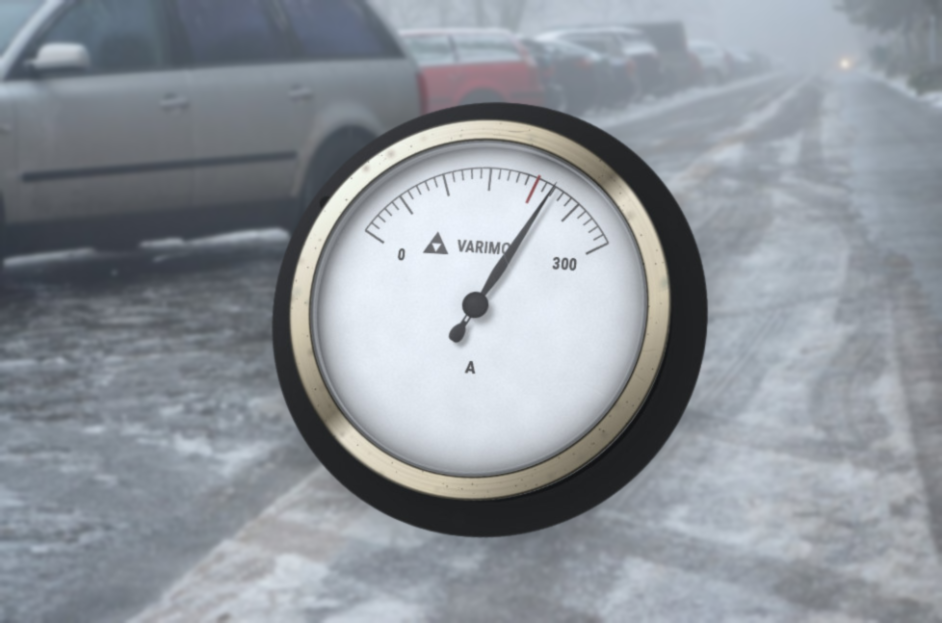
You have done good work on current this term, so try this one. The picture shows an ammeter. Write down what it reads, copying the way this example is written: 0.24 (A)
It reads 220 (A)
